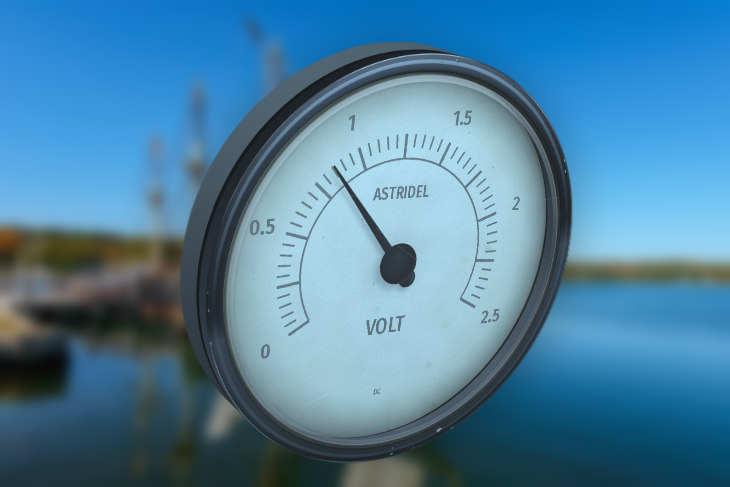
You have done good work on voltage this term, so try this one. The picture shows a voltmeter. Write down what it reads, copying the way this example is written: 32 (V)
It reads 0.85 (V)
